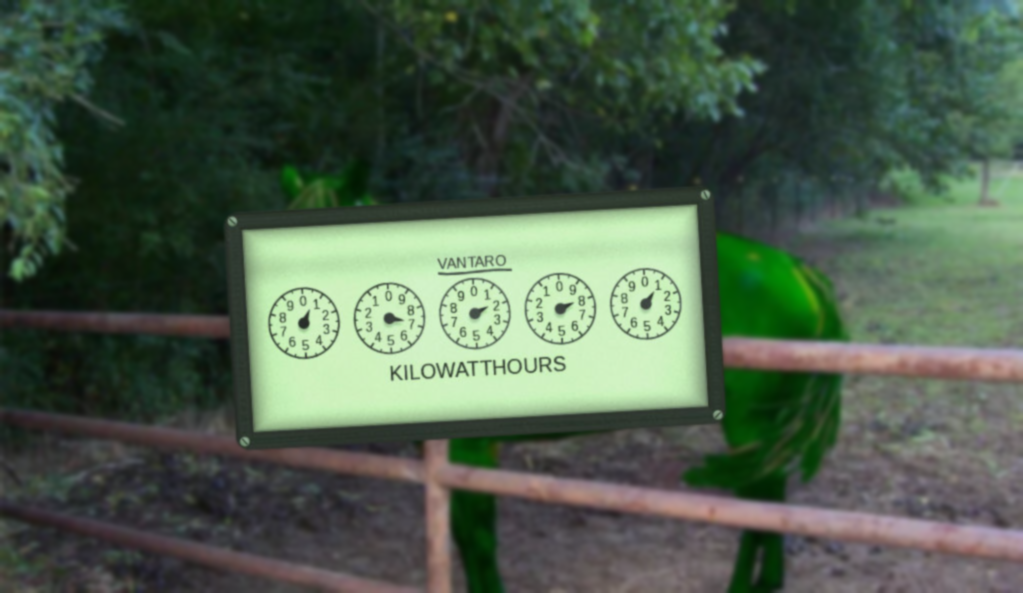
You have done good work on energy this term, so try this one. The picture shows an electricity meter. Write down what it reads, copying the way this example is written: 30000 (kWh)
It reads 7181 (kWh)
